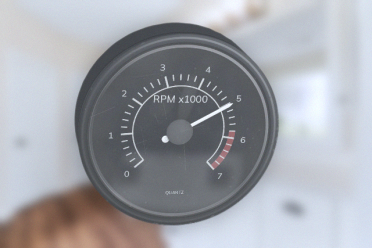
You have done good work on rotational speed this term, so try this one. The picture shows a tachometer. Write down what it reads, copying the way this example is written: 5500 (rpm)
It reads 5000 (rpm)
